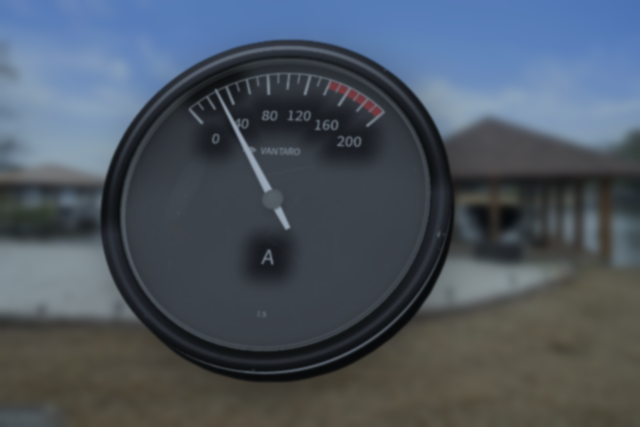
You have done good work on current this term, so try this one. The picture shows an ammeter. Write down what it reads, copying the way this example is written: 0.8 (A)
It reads 30 (A)
